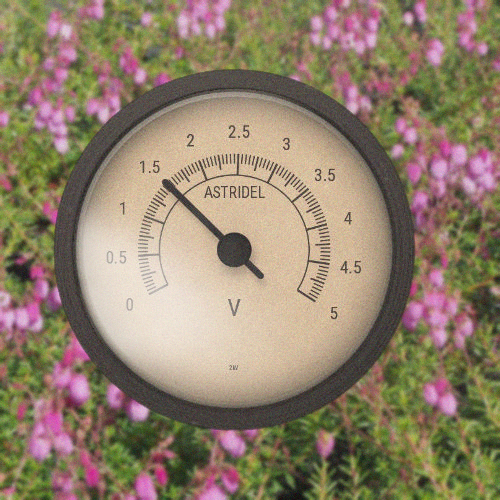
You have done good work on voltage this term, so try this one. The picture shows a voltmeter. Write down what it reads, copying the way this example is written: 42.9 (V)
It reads 1.5 (V)
